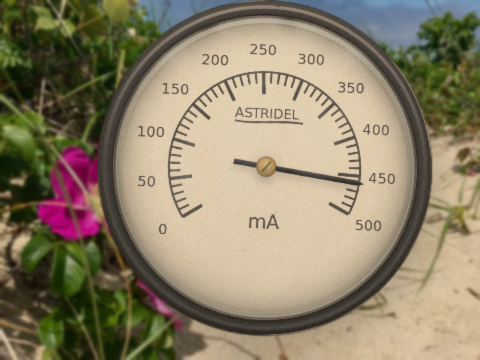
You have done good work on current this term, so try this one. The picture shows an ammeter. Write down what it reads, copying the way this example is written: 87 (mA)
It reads 460 (mA)
